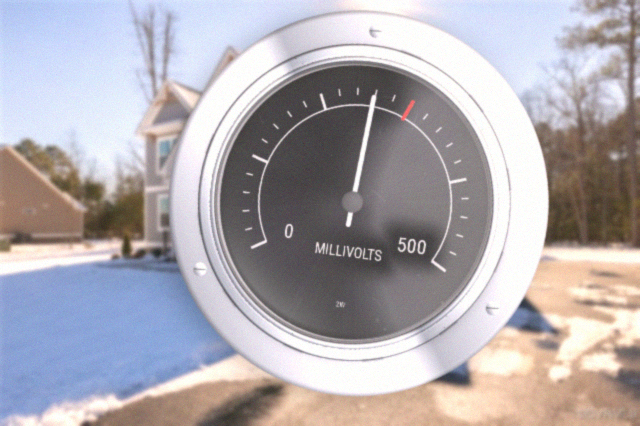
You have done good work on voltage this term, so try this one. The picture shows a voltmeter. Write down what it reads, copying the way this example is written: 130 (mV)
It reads 260 (mV)
